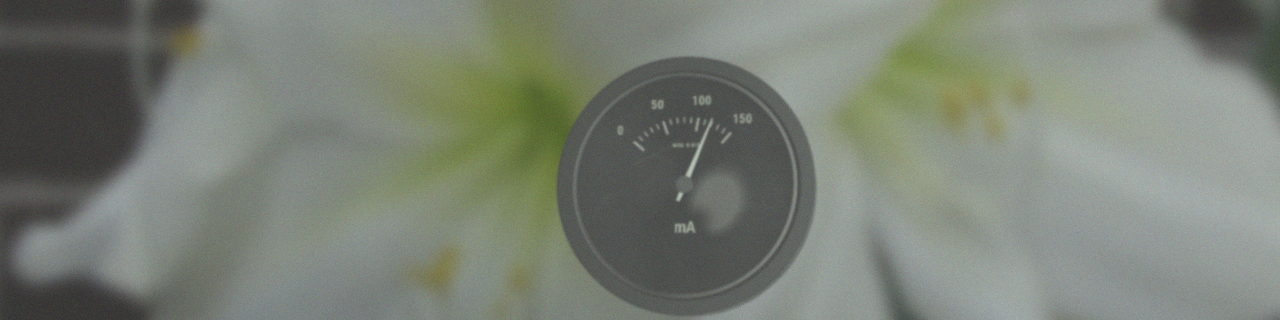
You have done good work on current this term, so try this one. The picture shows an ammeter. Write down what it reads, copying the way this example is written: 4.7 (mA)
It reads 120 (mA)
